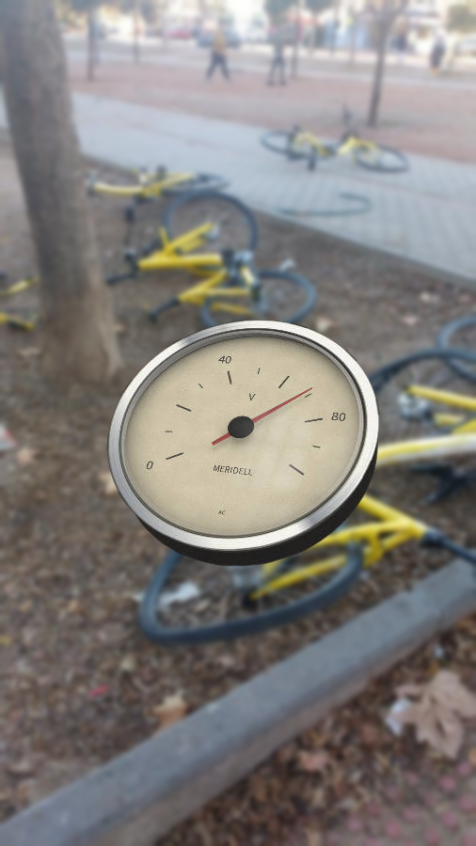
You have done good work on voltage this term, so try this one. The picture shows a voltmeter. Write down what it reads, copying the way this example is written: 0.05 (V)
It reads 70 (V)
